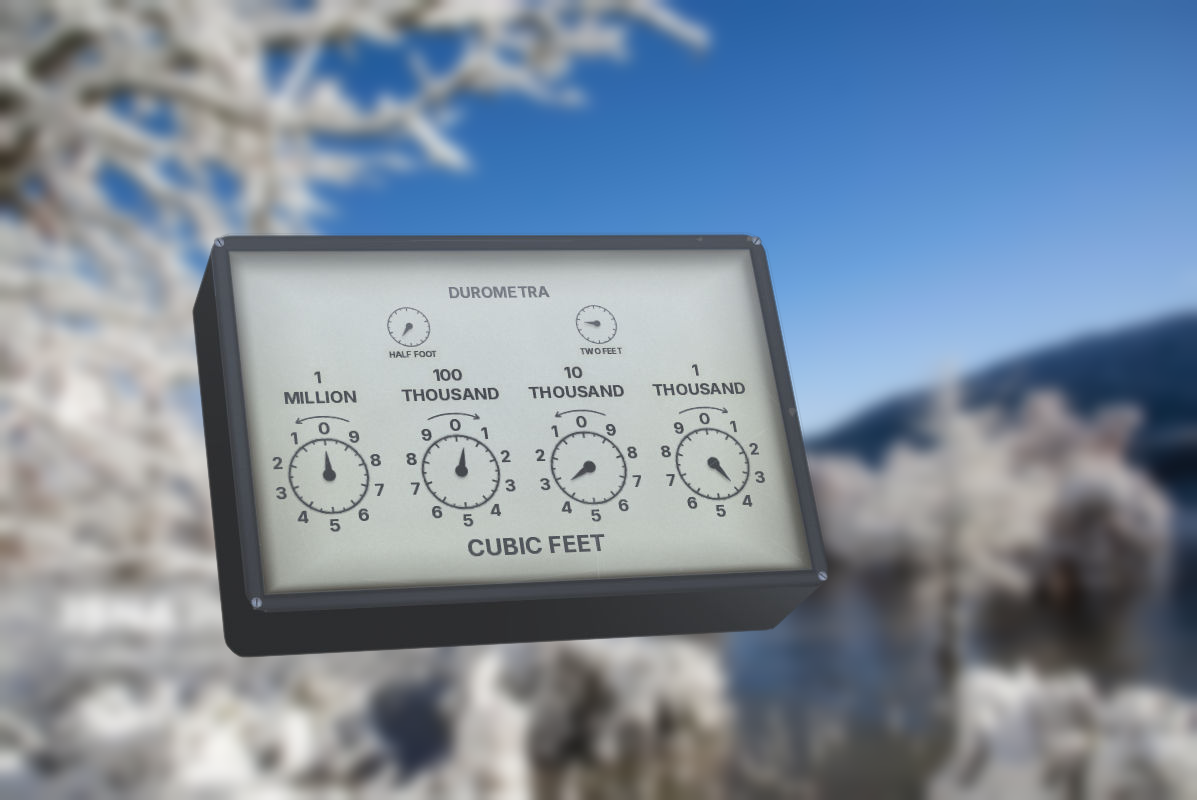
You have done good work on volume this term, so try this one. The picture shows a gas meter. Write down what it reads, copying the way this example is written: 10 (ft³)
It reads 3400 (ft³)
